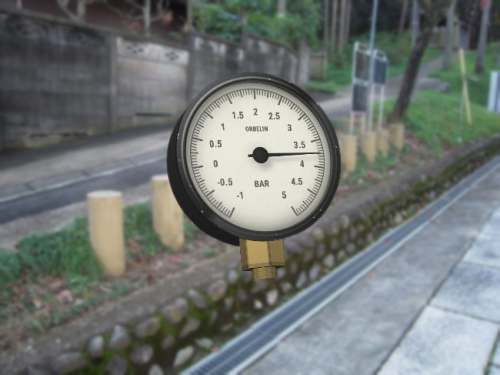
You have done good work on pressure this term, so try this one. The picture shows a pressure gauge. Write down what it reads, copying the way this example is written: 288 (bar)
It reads 3.75 (bar)
